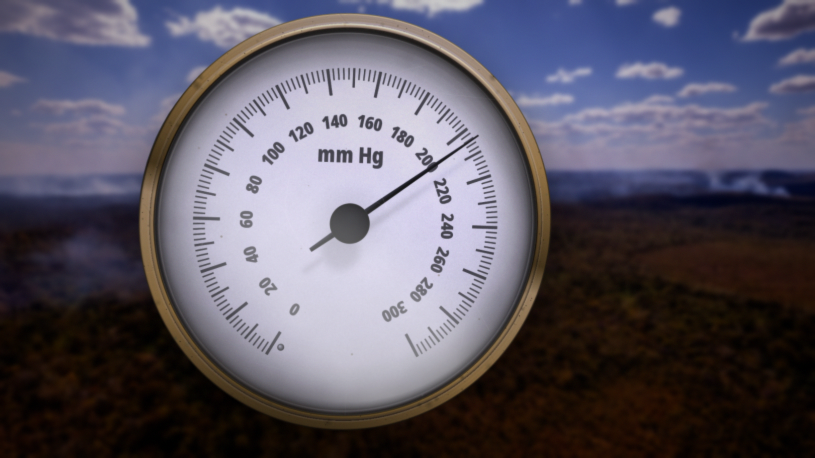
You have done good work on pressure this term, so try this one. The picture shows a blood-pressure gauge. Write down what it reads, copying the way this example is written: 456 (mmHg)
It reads 204 (mmHg)
